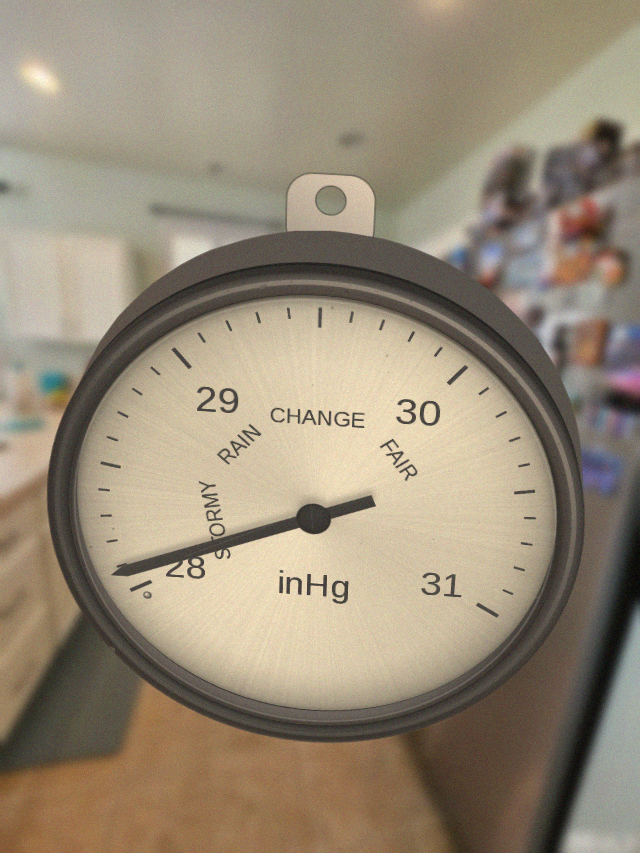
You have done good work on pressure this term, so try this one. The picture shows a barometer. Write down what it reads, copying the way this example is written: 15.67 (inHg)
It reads 28.1 (inHg)
